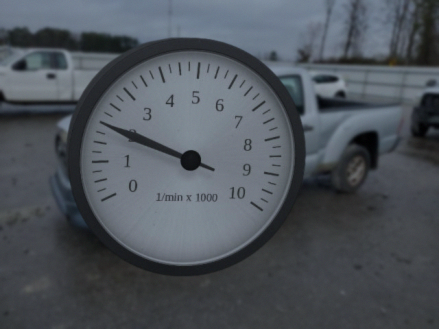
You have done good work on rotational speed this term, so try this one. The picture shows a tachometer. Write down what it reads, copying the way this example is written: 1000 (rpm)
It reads 2000 (rpm)
